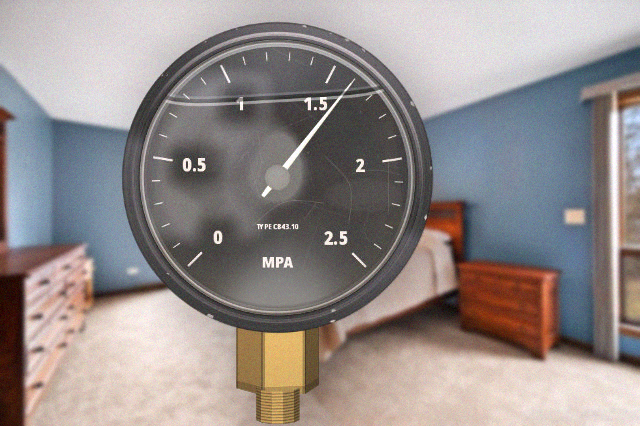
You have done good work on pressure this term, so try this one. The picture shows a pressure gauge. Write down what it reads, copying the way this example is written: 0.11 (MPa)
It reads 1.6 (MPa)
